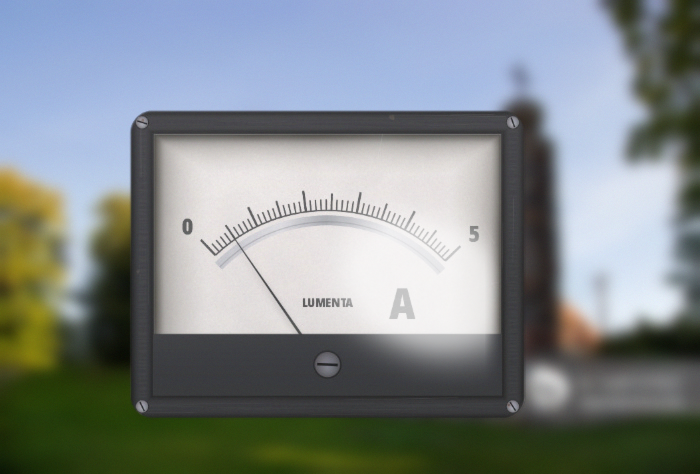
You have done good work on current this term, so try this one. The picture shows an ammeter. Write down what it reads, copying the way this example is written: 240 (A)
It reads 0.5 (A)
